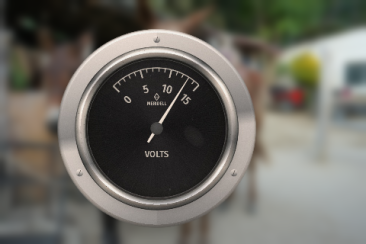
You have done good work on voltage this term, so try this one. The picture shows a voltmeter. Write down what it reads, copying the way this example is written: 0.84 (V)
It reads 13 (V)
